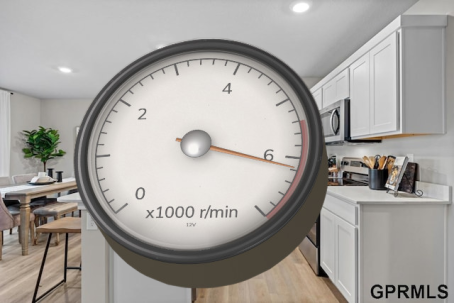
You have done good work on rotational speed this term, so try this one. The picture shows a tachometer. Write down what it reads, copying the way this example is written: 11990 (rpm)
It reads 6200 (rpm)
